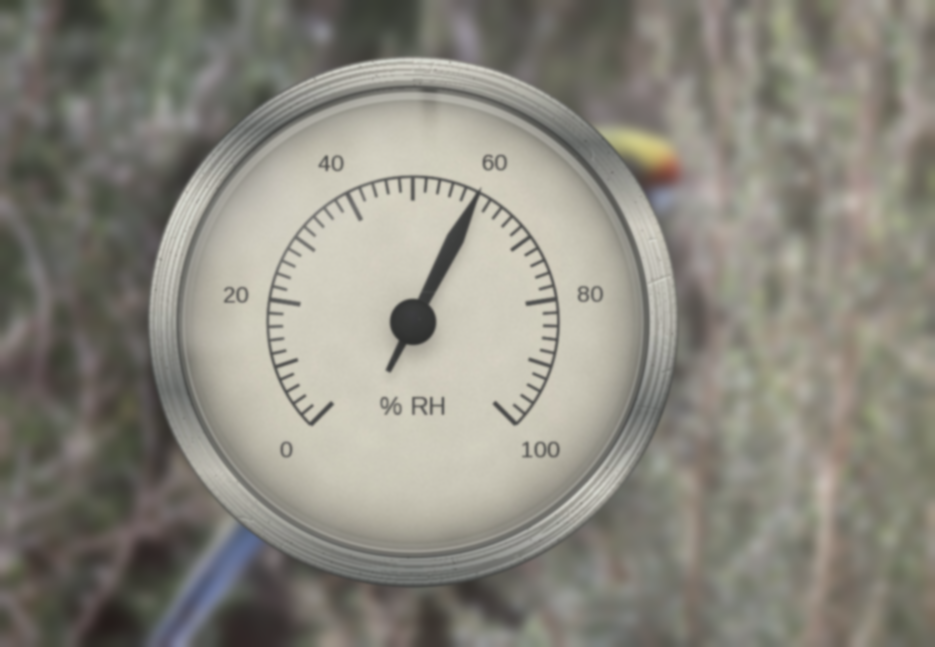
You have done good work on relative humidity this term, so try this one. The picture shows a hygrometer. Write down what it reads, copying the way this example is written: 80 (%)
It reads 60 (%)
